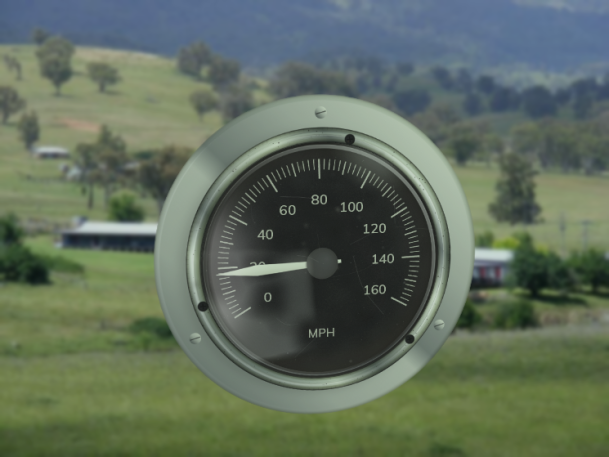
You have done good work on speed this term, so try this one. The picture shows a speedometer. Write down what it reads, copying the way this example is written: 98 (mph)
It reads 18 (mph)
